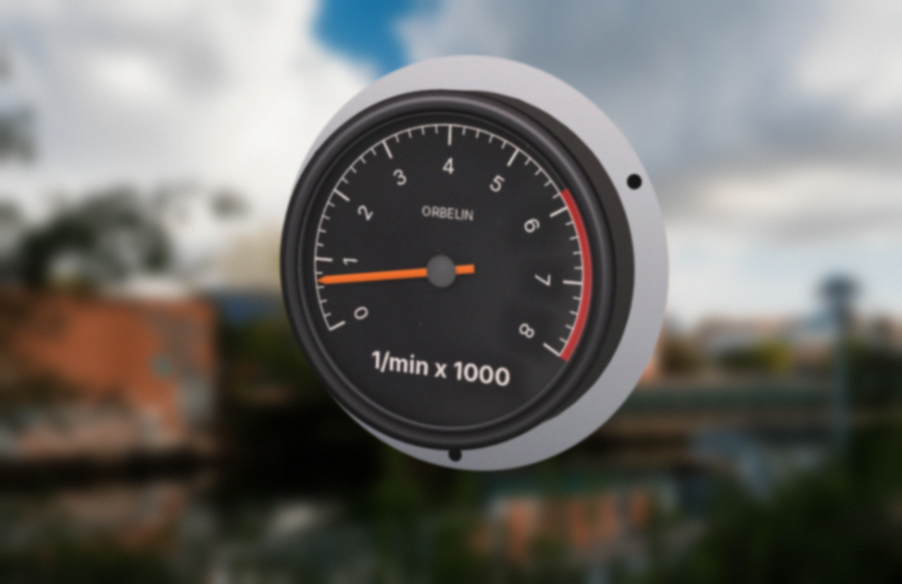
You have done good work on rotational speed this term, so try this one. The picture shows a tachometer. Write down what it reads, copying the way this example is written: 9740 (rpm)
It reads 700 (rpm)
